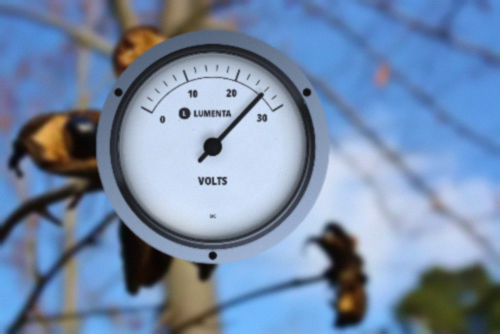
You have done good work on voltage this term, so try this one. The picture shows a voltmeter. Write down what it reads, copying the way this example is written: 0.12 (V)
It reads 26 (V)
